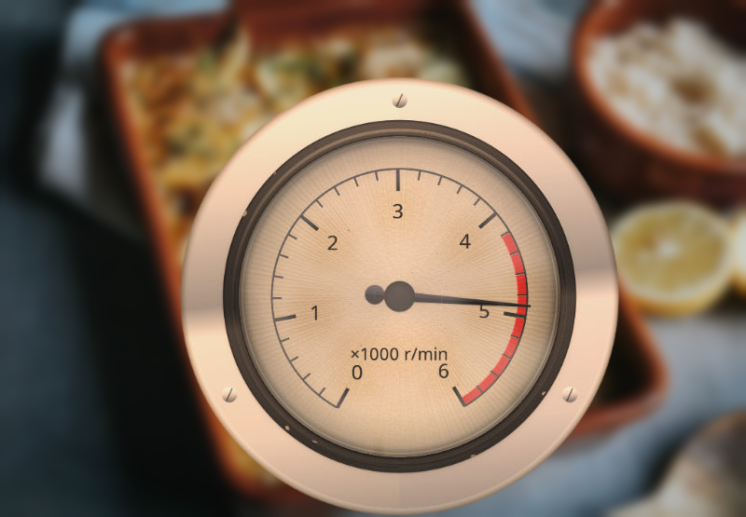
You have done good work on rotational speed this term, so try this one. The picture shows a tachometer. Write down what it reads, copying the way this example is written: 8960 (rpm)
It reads 4900 (rpm)
